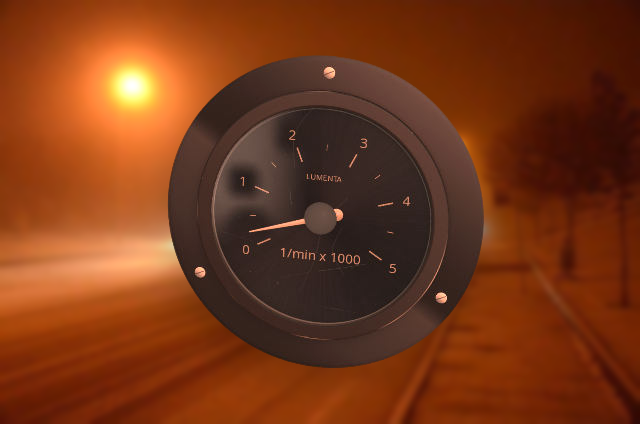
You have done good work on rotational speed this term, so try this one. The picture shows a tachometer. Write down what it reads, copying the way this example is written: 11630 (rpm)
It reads 250 (rpm)
